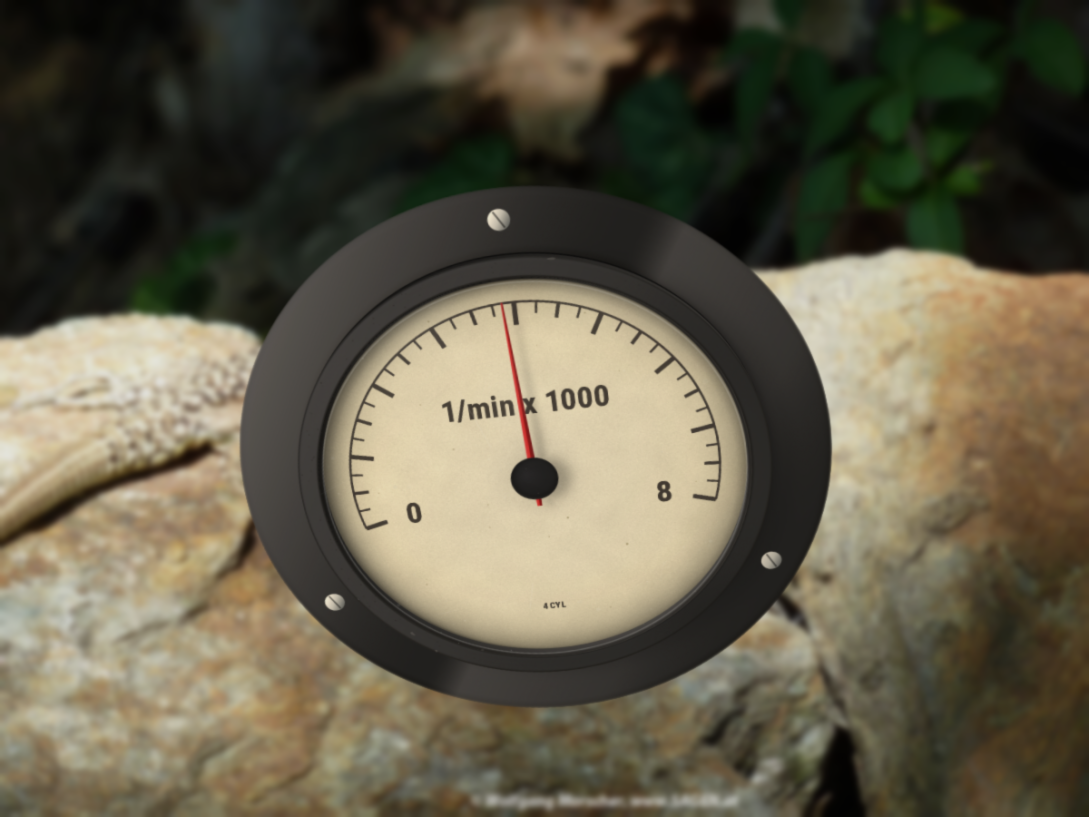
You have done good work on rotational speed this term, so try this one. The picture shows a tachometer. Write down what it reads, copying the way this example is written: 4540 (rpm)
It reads 3875 (rpm)
